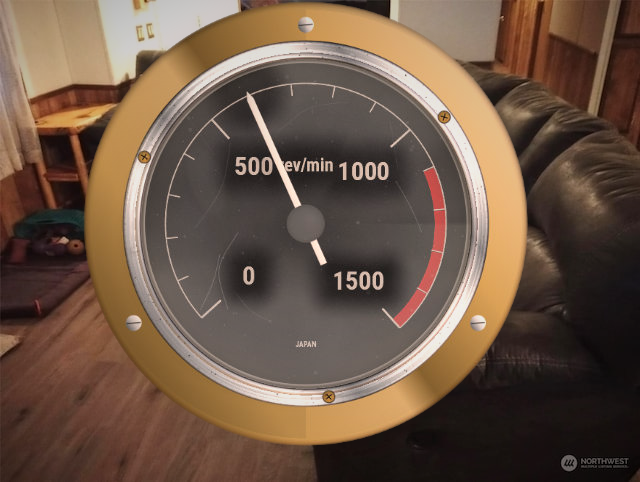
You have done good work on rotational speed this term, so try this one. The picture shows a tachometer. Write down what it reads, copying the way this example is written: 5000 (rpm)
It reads 600 (rpm)
